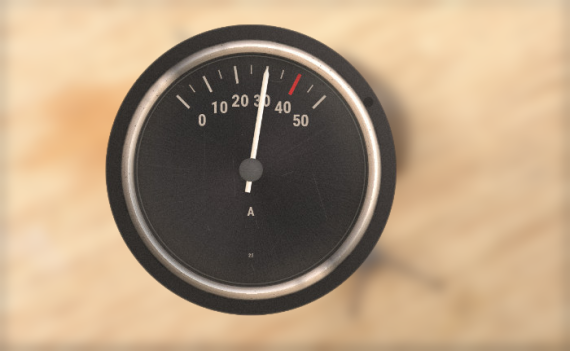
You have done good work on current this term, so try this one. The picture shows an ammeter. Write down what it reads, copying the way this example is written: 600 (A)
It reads 30 (A)
